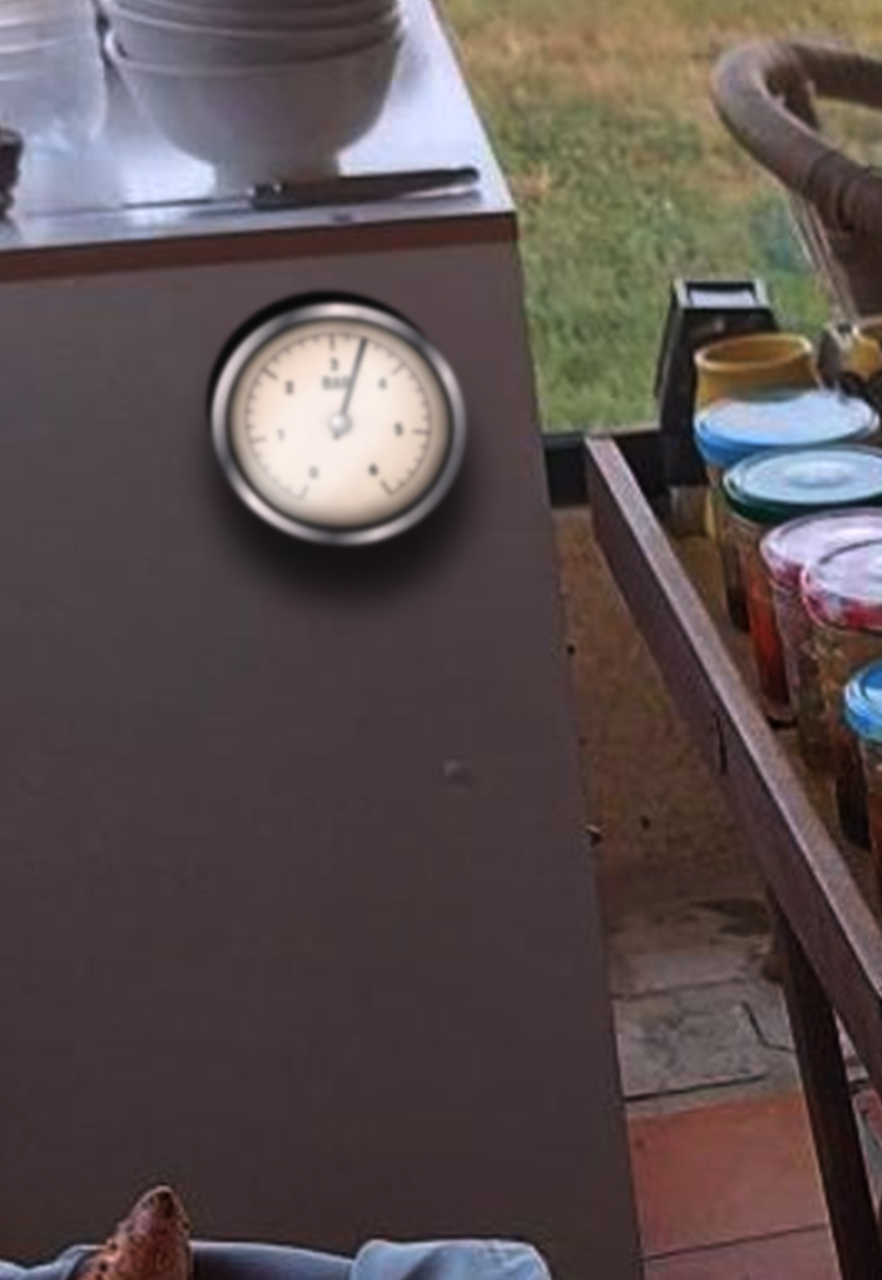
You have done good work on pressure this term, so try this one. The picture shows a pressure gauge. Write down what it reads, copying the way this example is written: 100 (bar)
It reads 3.4 (bar)
